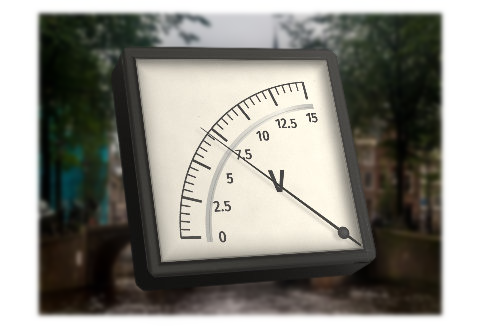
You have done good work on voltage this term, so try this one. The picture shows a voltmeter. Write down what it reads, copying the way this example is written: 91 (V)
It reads 7 (V)
